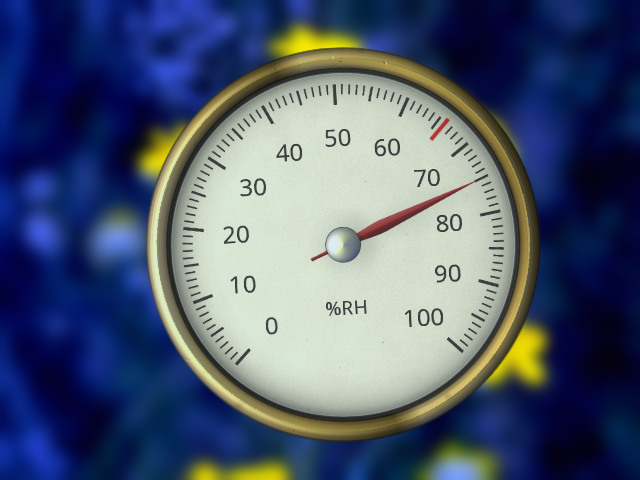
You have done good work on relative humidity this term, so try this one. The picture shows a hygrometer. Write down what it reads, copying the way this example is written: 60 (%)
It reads 75 (%)
